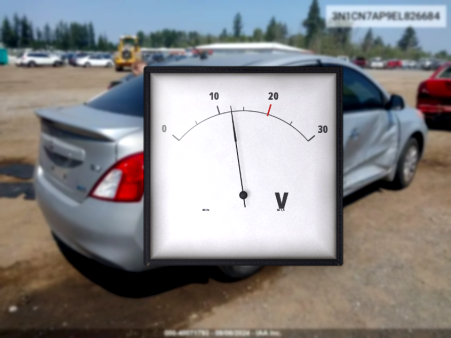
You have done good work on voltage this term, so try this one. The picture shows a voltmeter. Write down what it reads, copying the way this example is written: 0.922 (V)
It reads 12.5 (V)
